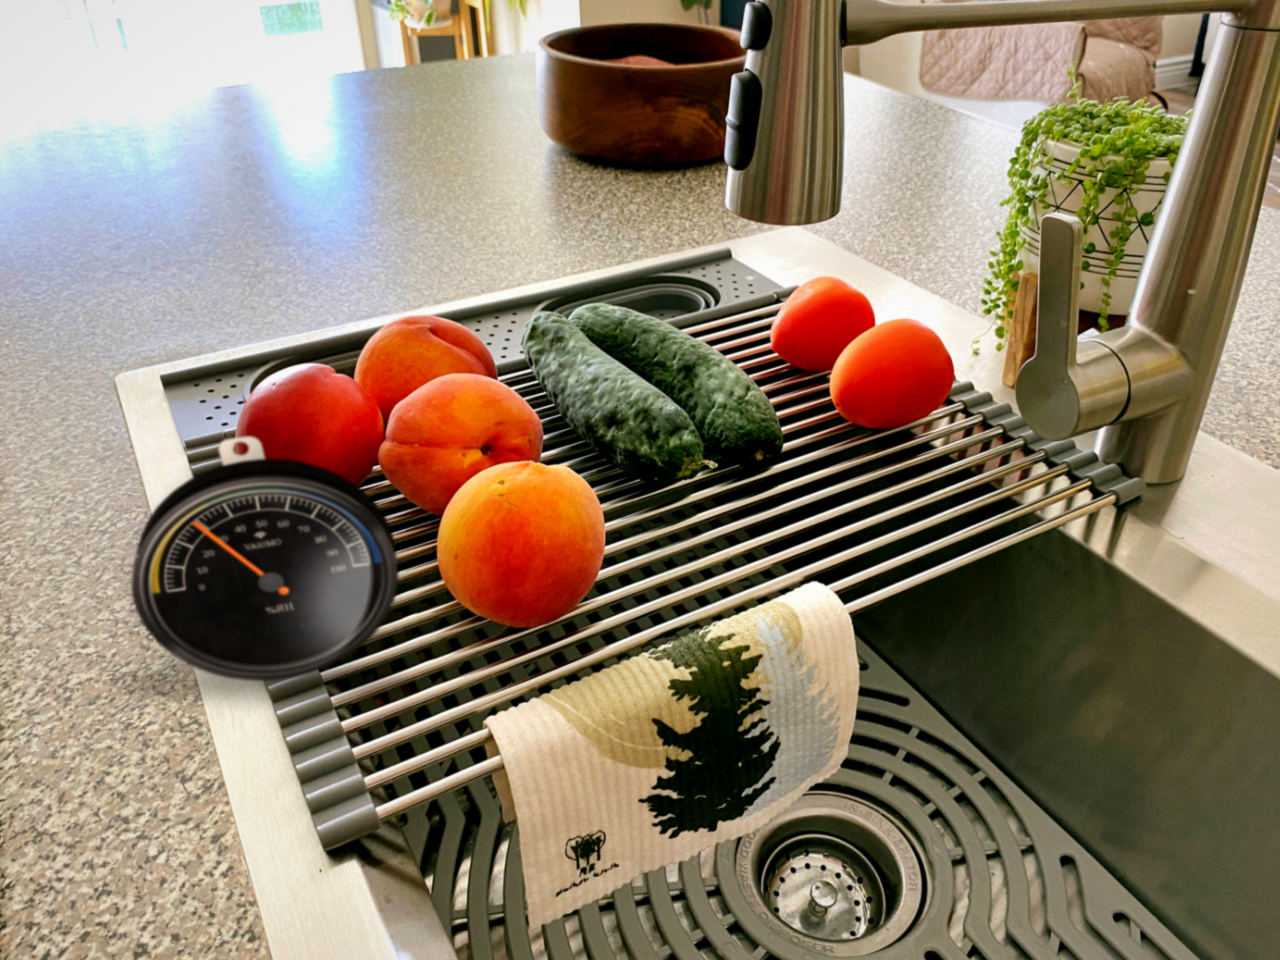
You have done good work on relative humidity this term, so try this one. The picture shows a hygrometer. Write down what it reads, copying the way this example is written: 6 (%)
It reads 30 (%)
